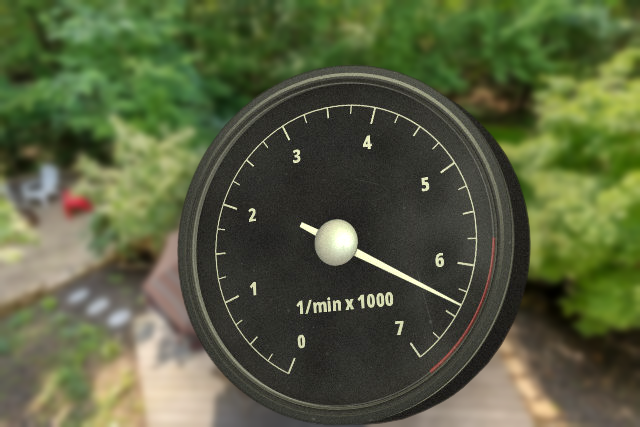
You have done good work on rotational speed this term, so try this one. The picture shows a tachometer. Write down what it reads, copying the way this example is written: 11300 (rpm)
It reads 6375 (rpm)
